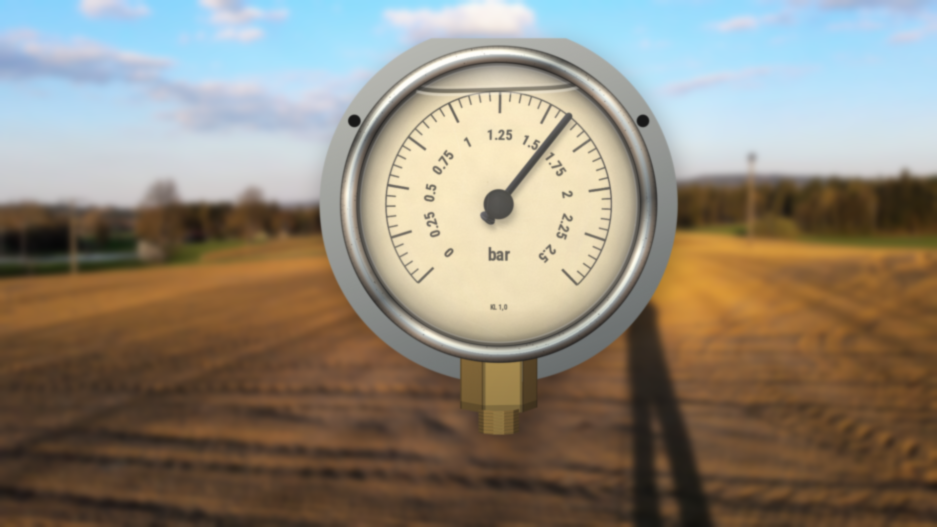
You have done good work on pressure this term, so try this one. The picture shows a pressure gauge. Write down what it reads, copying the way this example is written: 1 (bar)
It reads 1.6 (bar)
